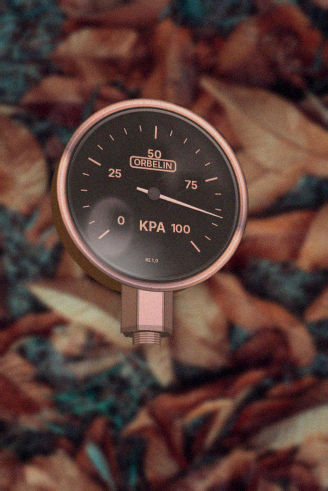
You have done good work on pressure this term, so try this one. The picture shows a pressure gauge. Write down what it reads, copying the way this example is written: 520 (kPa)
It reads 87.5 (kPa)
